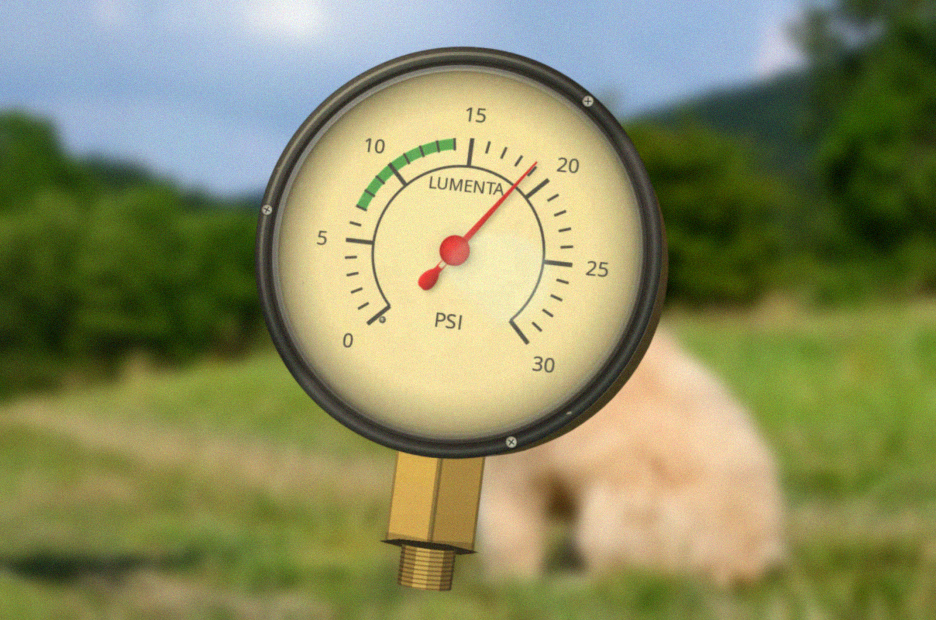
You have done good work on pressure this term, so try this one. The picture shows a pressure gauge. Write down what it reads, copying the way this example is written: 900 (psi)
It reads 19 (psi)
